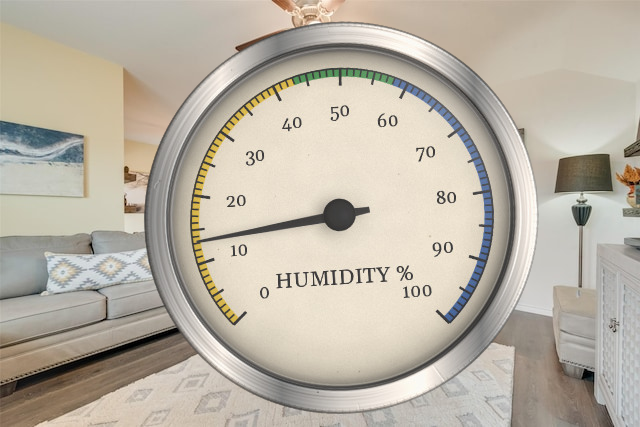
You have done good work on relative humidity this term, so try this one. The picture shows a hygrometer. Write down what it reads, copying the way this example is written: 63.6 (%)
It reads 13 (%)
